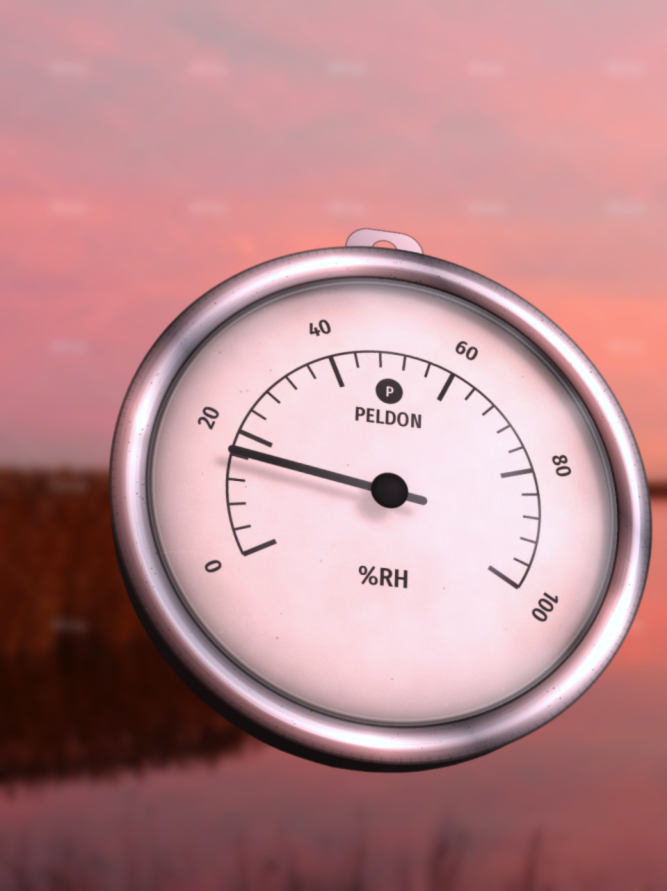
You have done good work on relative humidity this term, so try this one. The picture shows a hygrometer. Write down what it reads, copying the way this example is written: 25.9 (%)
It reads 16 (%)
